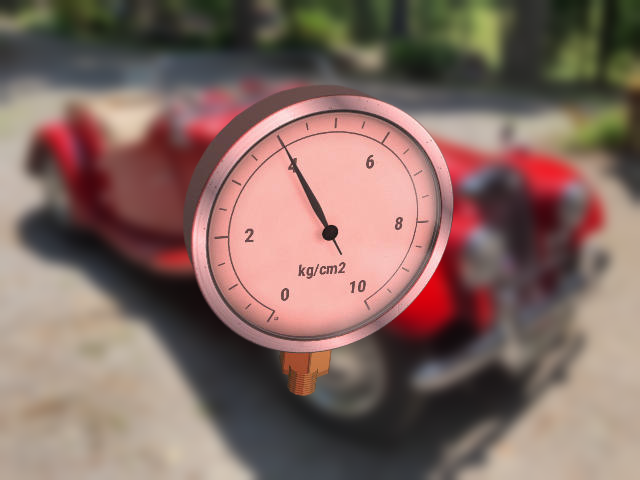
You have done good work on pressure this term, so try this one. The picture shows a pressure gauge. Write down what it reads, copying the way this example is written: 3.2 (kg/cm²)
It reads 4 (kg/cm²)
